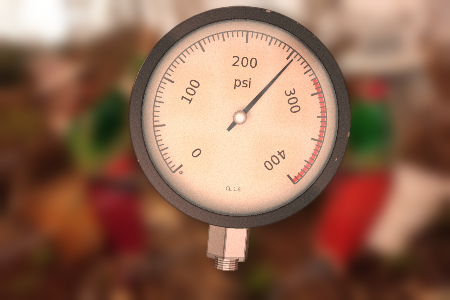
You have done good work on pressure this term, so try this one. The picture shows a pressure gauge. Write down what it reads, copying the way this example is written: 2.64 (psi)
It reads 255 (psi)
